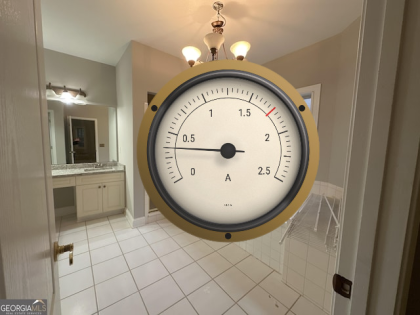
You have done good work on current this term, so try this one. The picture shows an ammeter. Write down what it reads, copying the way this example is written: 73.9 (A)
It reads 0.35 (A)
